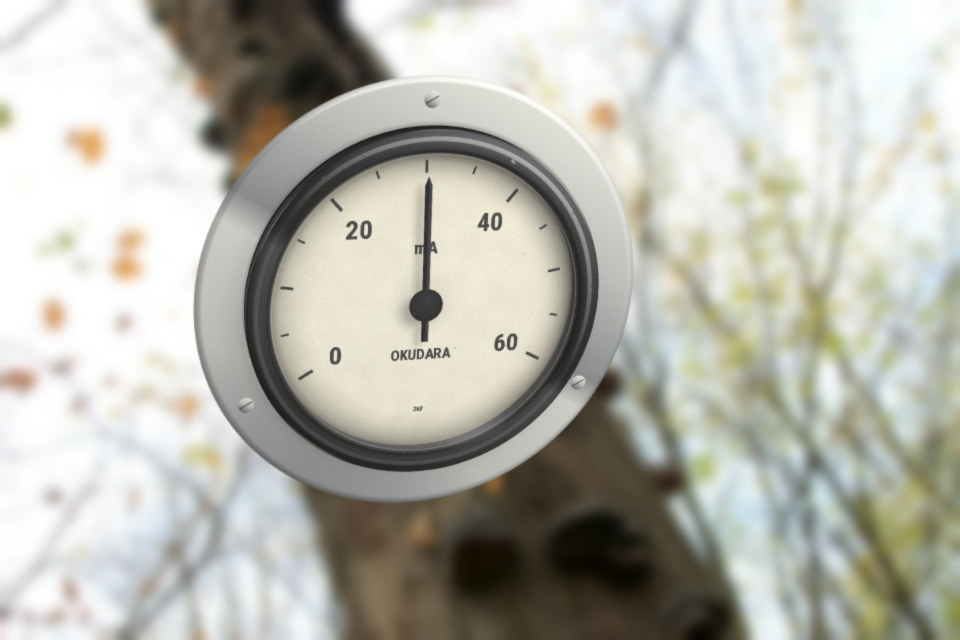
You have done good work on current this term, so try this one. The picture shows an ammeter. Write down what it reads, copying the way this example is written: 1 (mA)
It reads 30 (mA)
